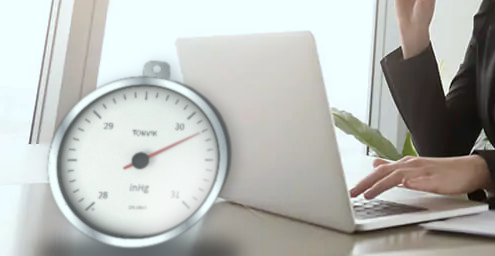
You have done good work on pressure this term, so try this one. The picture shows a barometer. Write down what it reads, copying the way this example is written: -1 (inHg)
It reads 30.2 (inHg)
